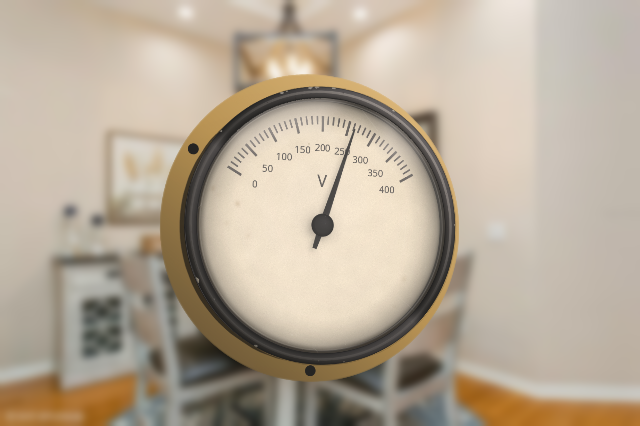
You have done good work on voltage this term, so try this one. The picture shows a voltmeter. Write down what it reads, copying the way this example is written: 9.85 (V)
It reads 260 (V)
